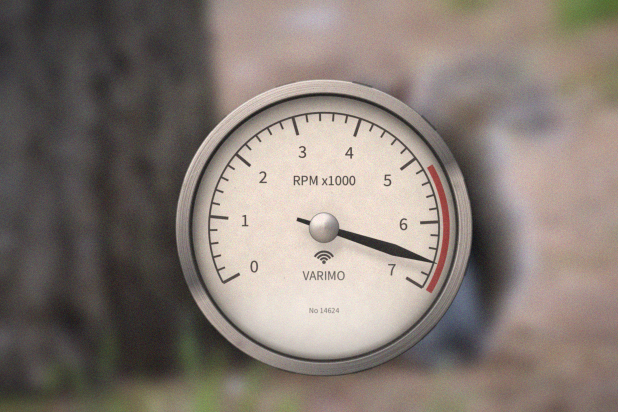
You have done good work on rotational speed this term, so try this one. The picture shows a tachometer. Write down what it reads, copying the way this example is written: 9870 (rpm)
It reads 6600 (rpm)
